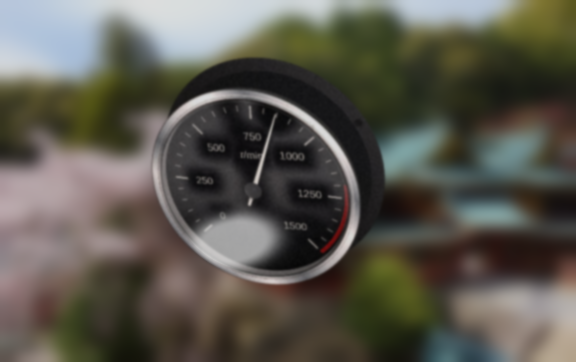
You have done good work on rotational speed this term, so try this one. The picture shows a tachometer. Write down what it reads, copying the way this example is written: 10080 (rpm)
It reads 850 (rpm)
